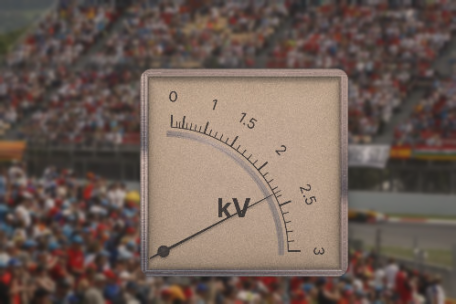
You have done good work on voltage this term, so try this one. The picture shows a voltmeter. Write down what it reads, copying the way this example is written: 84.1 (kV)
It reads 2.35 (kV)
